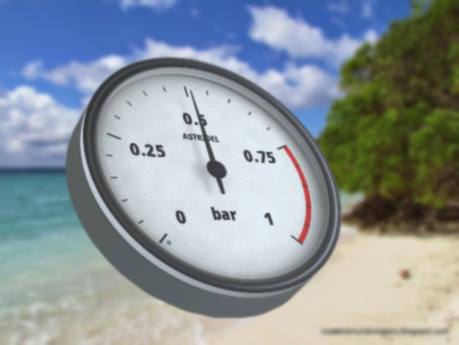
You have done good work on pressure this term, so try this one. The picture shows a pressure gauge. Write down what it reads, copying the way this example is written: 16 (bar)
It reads 0.5 (bar)
